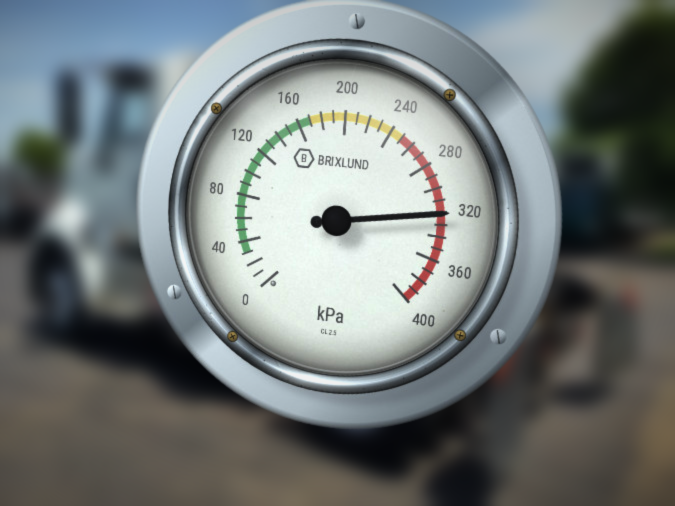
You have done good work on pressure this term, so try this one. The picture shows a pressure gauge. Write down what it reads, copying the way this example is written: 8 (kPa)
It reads 320 (kPa)
